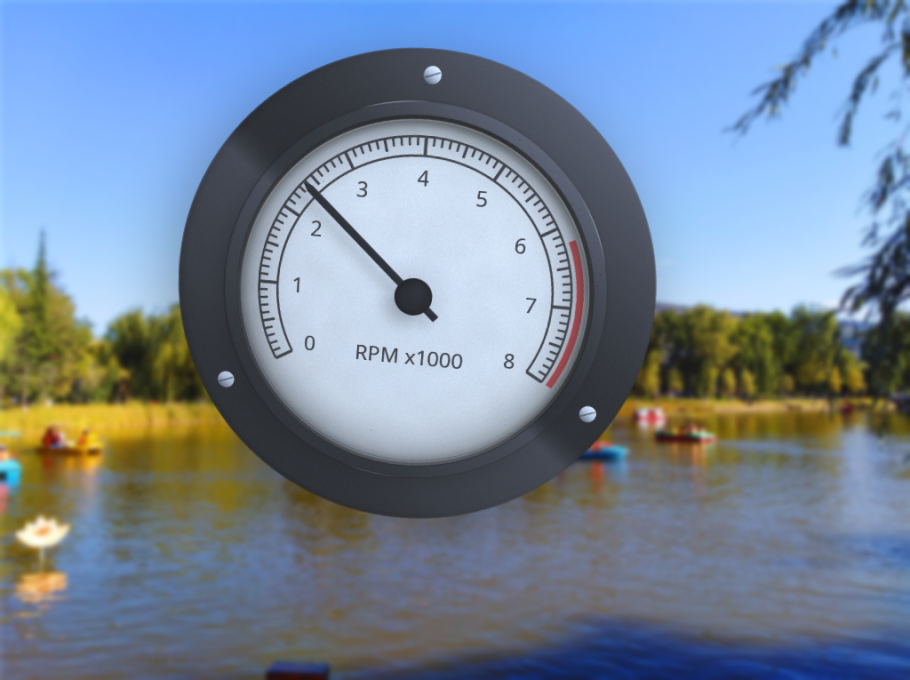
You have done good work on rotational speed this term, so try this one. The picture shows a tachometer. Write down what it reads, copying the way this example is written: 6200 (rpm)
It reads 2400 (rpm)
